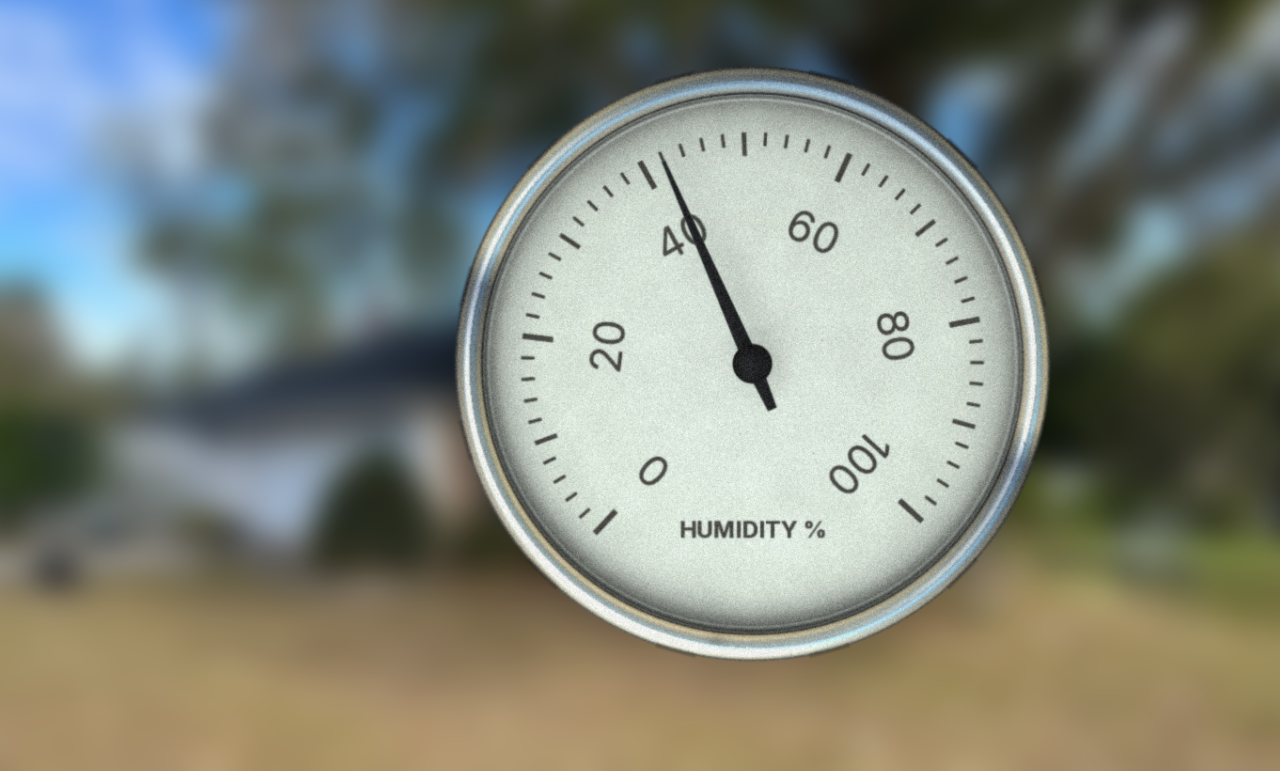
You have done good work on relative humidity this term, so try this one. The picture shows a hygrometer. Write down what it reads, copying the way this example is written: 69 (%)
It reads 42 (%)
